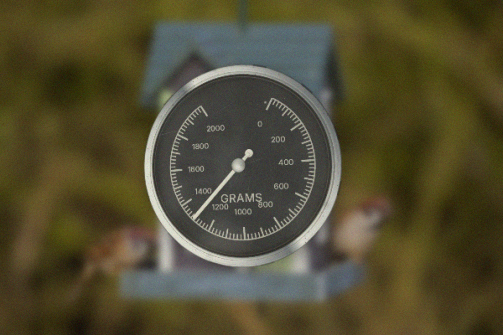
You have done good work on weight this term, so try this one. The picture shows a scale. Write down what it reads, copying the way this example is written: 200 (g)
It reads 1300 (g)
